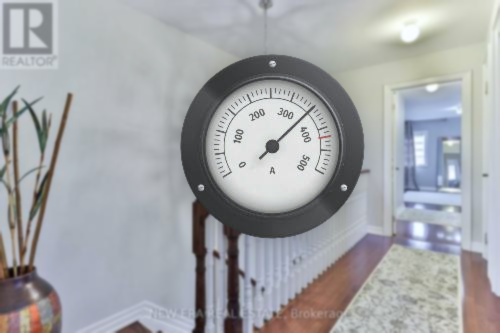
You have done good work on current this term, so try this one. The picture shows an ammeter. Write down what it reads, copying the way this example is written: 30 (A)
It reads 350 (A)
